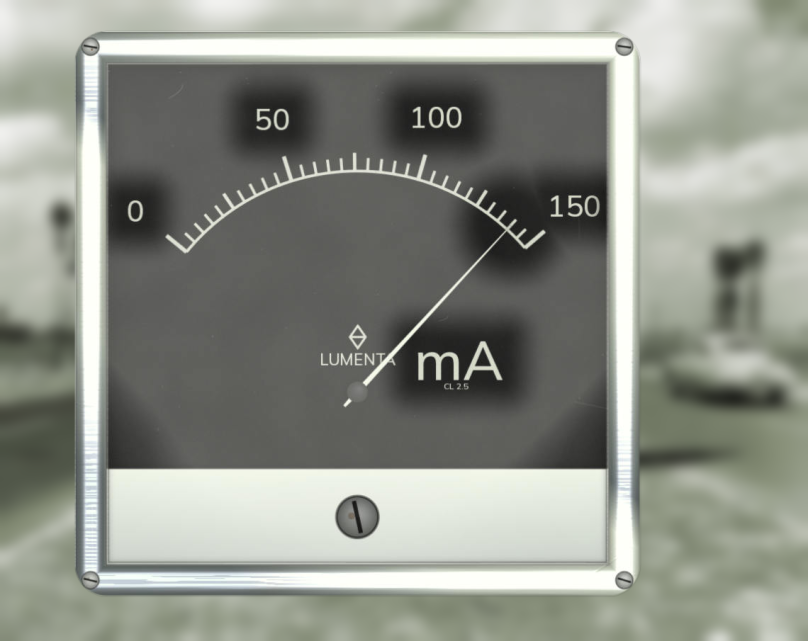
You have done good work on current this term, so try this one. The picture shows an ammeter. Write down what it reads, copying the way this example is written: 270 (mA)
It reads 140 (mA)
